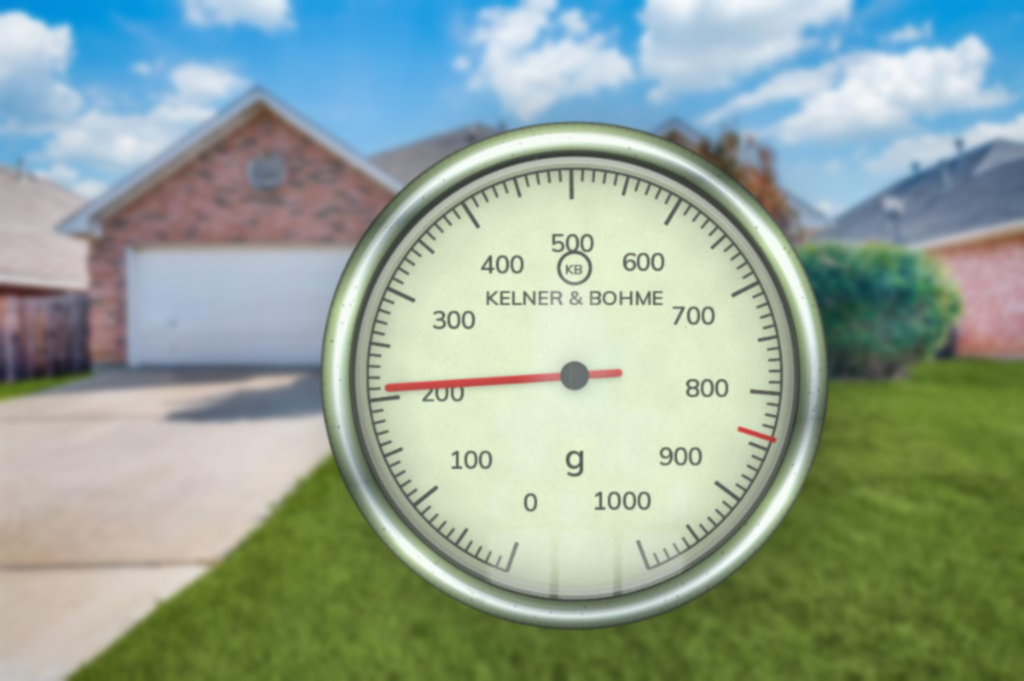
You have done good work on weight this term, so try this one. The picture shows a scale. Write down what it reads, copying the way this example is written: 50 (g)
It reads 210 (g)
